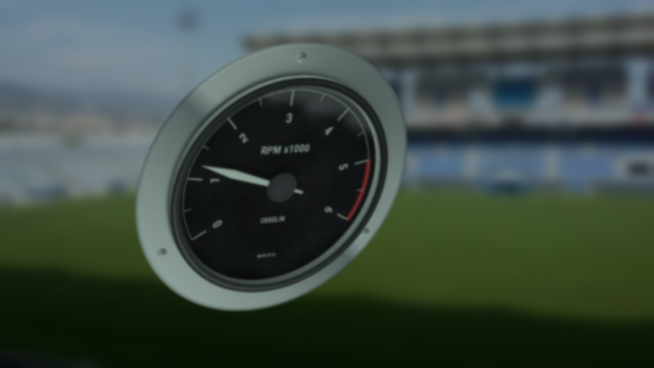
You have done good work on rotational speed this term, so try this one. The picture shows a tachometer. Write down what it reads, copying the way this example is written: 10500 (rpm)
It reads 1250 (rpm)
